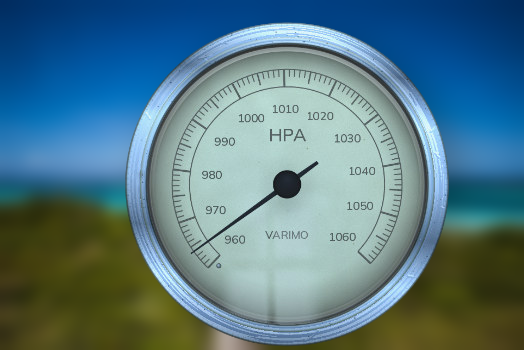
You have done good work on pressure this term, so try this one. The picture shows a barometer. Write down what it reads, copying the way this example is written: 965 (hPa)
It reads 964 (hPa)
